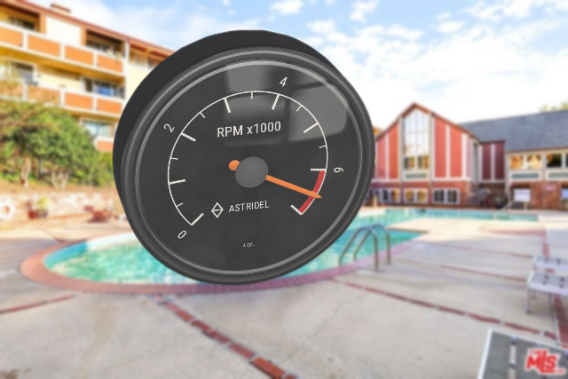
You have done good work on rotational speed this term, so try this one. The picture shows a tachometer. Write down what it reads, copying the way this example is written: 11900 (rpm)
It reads 6500 (rpm)
